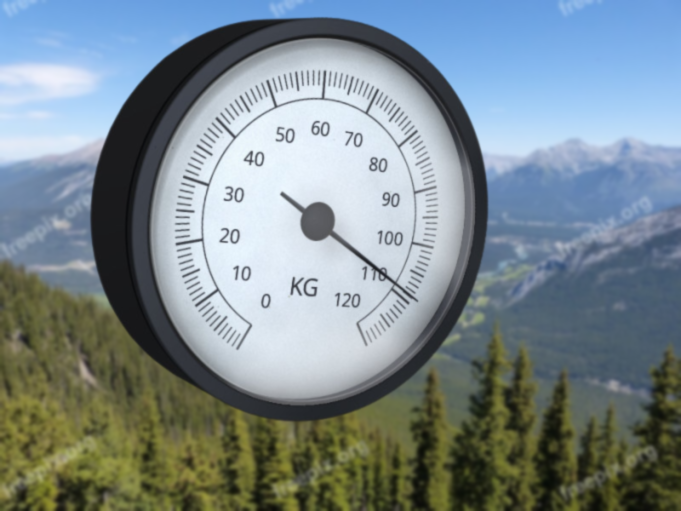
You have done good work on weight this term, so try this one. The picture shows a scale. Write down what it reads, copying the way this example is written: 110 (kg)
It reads 109 (kg)
